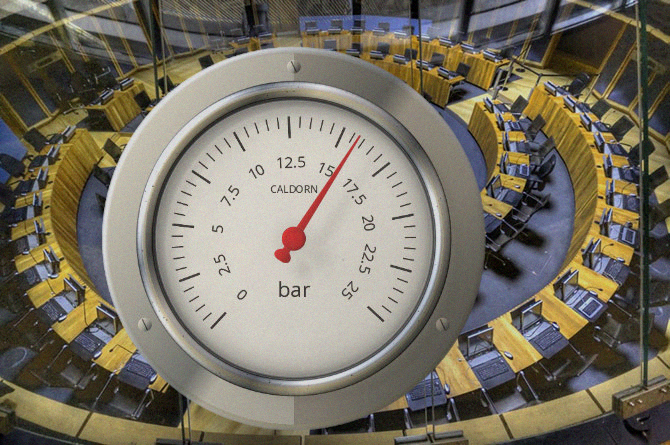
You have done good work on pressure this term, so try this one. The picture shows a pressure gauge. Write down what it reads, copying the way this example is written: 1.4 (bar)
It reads 15.75 (bar)
